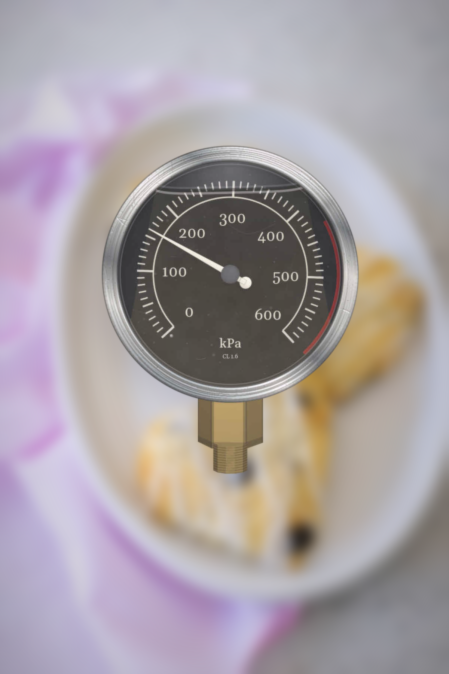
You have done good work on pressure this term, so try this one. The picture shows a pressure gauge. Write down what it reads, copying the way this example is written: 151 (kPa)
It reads 160 (kPa)
